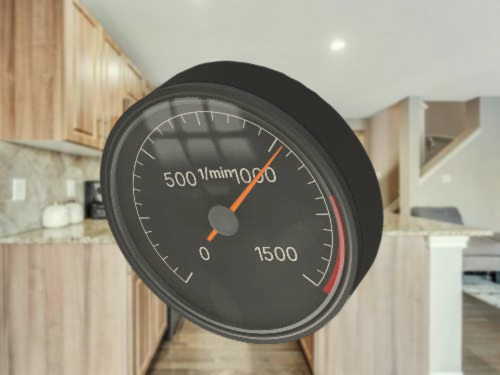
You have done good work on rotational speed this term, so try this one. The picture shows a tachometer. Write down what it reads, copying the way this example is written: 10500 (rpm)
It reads 1025 (rpm)
